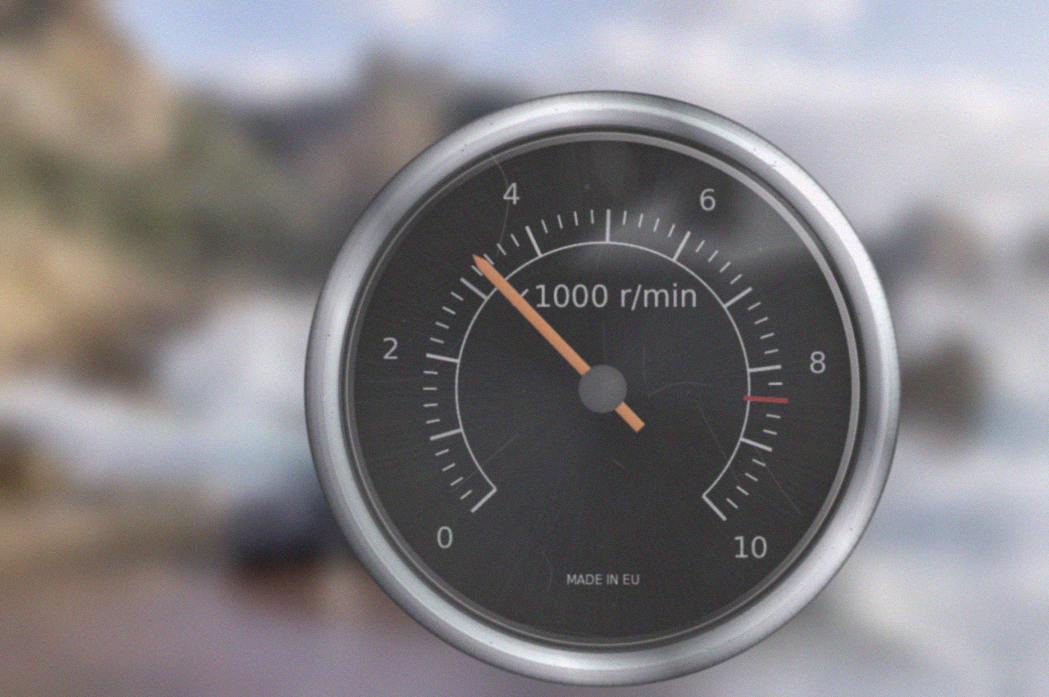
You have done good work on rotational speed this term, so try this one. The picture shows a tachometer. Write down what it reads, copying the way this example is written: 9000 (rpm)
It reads 3300 (rpm)
